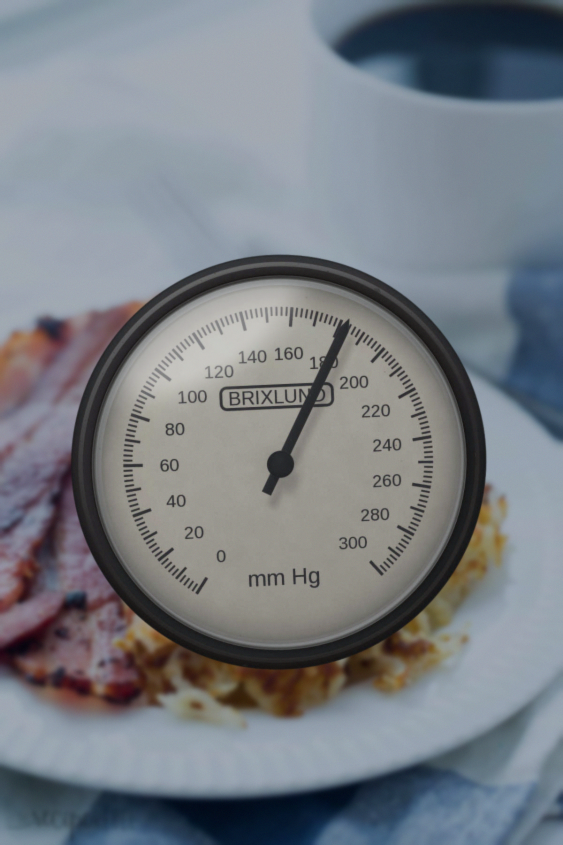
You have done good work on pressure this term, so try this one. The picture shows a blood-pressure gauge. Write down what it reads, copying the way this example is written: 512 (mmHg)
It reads 182 (mmHg)
